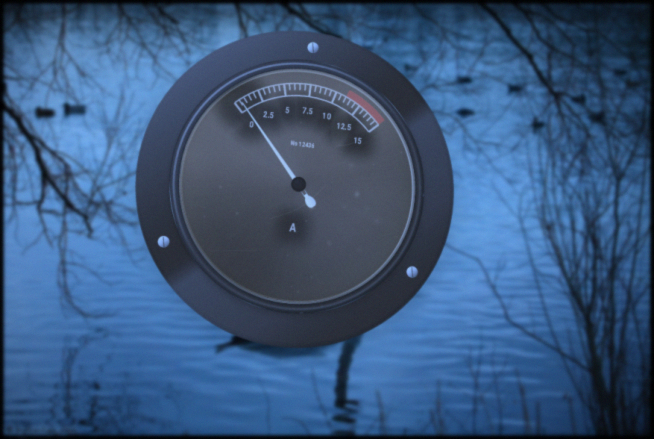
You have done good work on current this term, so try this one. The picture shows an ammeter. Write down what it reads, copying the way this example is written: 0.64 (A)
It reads 0.5 (A)
